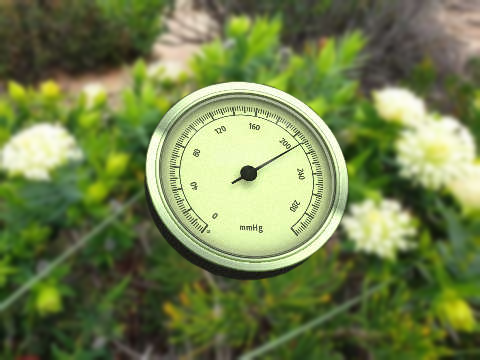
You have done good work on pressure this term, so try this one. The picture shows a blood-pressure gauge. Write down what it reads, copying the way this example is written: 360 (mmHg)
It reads 210 (mmHg)
